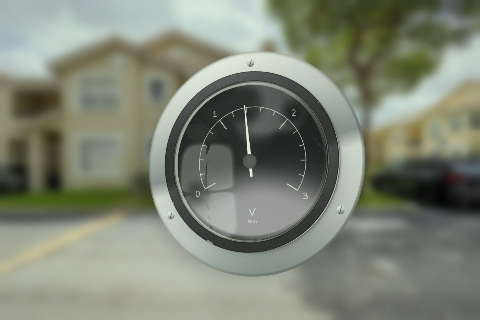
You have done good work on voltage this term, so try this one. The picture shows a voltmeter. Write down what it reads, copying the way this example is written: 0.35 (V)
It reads 1.4 (V)
